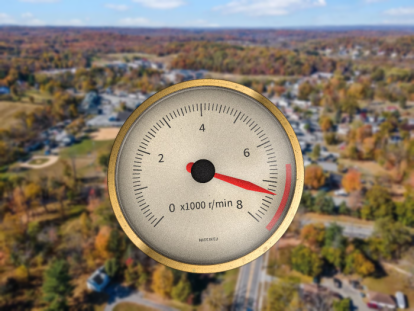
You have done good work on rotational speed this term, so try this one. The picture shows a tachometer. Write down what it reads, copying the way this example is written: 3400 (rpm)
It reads 7300 (rpm)
